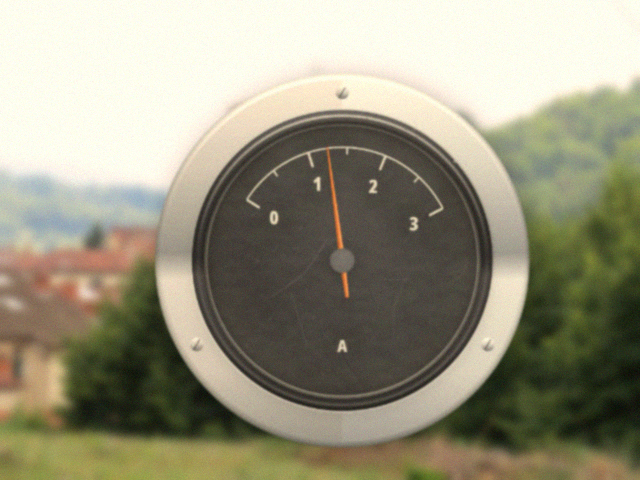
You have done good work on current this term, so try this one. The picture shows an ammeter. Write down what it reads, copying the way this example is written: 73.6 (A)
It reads 1.25 (A)
